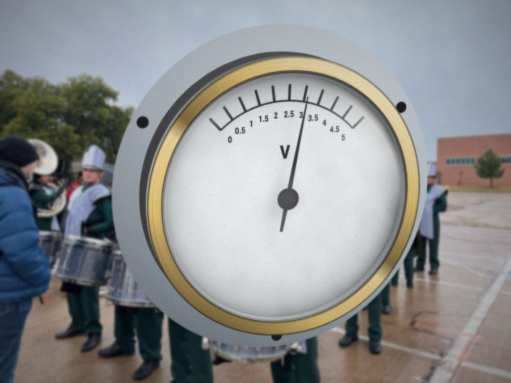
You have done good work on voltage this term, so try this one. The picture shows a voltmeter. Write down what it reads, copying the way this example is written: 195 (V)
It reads 3 (V)
